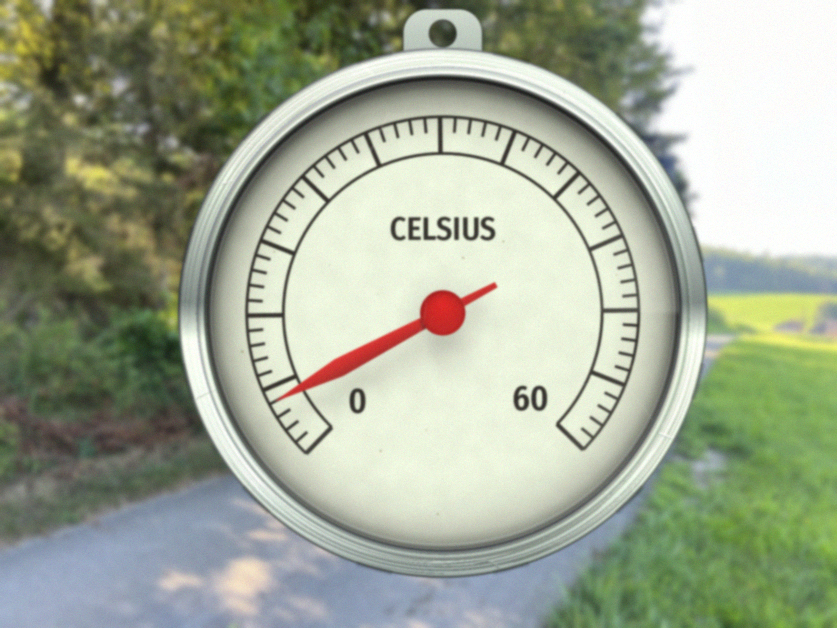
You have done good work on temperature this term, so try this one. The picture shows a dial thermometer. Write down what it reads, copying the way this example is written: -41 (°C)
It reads 4 (°C)
